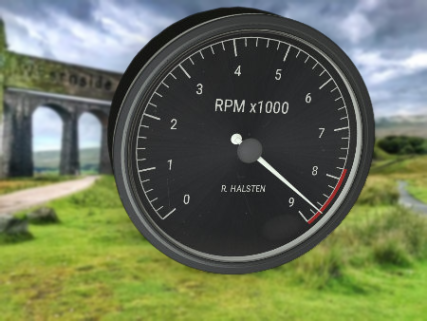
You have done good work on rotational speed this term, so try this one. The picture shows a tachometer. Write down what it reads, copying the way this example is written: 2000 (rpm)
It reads 8700 (rpm)
